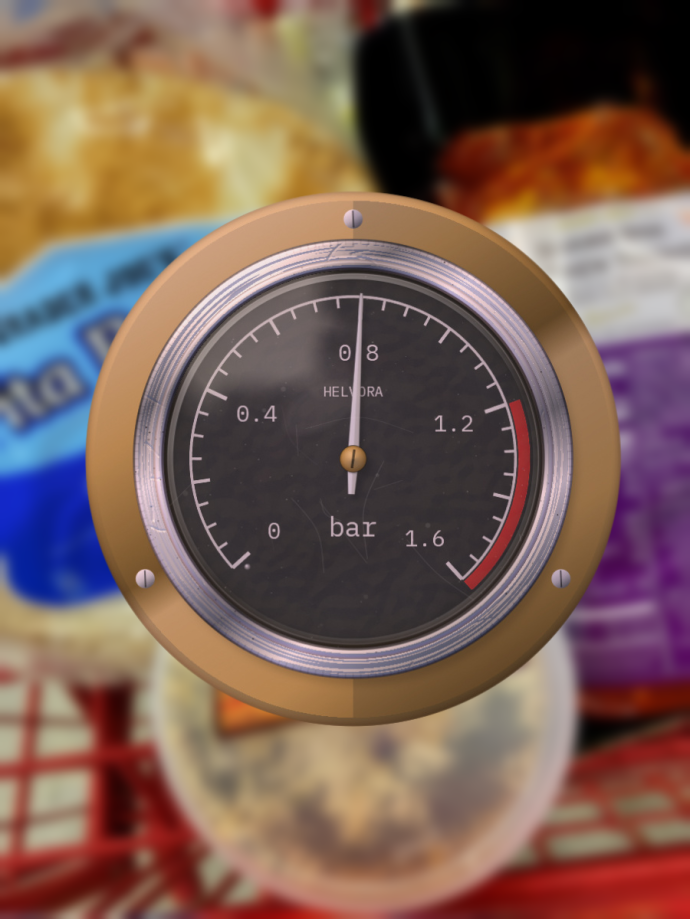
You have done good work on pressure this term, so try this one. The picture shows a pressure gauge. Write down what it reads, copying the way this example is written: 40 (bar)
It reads 0.8 (bar)
